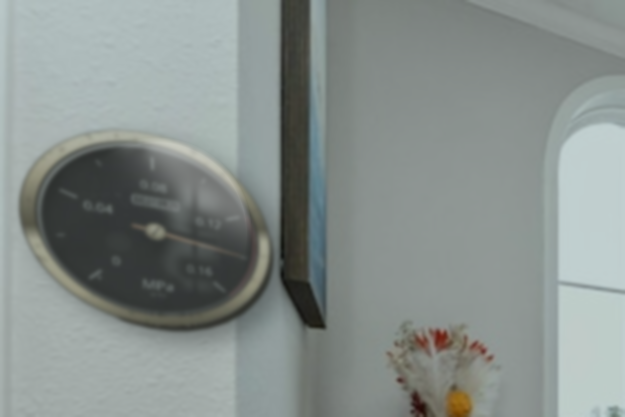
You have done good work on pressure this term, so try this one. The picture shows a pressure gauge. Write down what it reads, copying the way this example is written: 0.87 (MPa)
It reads 0.14 (MPa)
